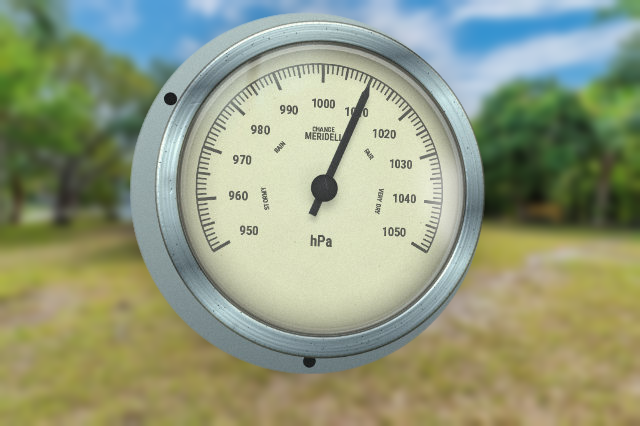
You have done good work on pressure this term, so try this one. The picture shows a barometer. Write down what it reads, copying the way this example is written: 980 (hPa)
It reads 1010 (hPa)
